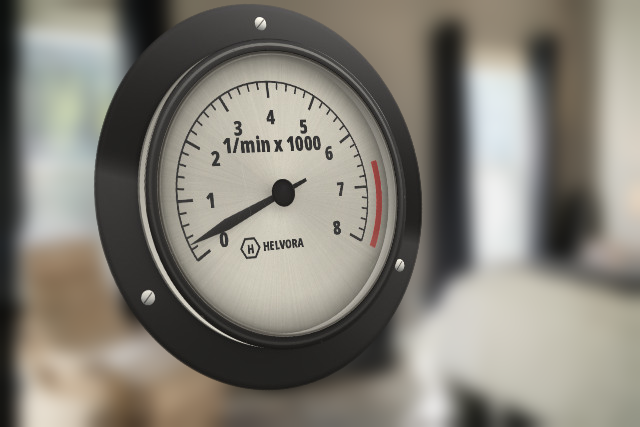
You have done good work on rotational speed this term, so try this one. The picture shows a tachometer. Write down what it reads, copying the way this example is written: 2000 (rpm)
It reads 300 (rpm)
